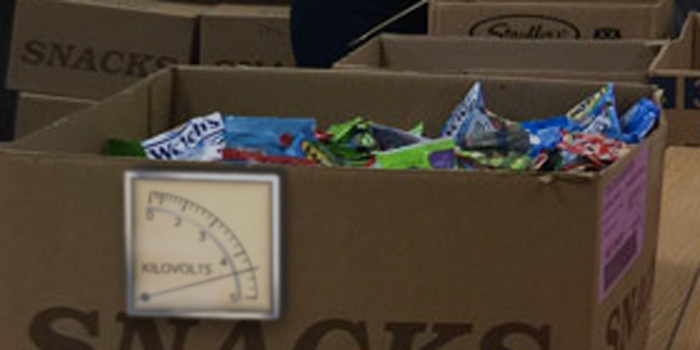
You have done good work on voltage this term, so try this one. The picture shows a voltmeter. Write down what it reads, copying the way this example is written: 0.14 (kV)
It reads 4.4 (kV)
